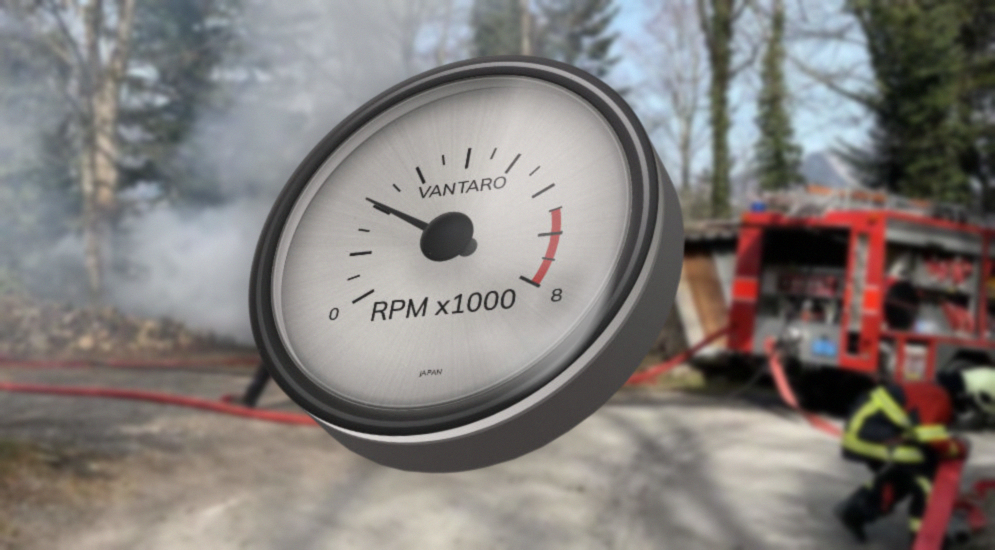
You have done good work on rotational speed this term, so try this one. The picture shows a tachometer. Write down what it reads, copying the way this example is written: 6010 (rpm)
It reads 2000 (rpm)
